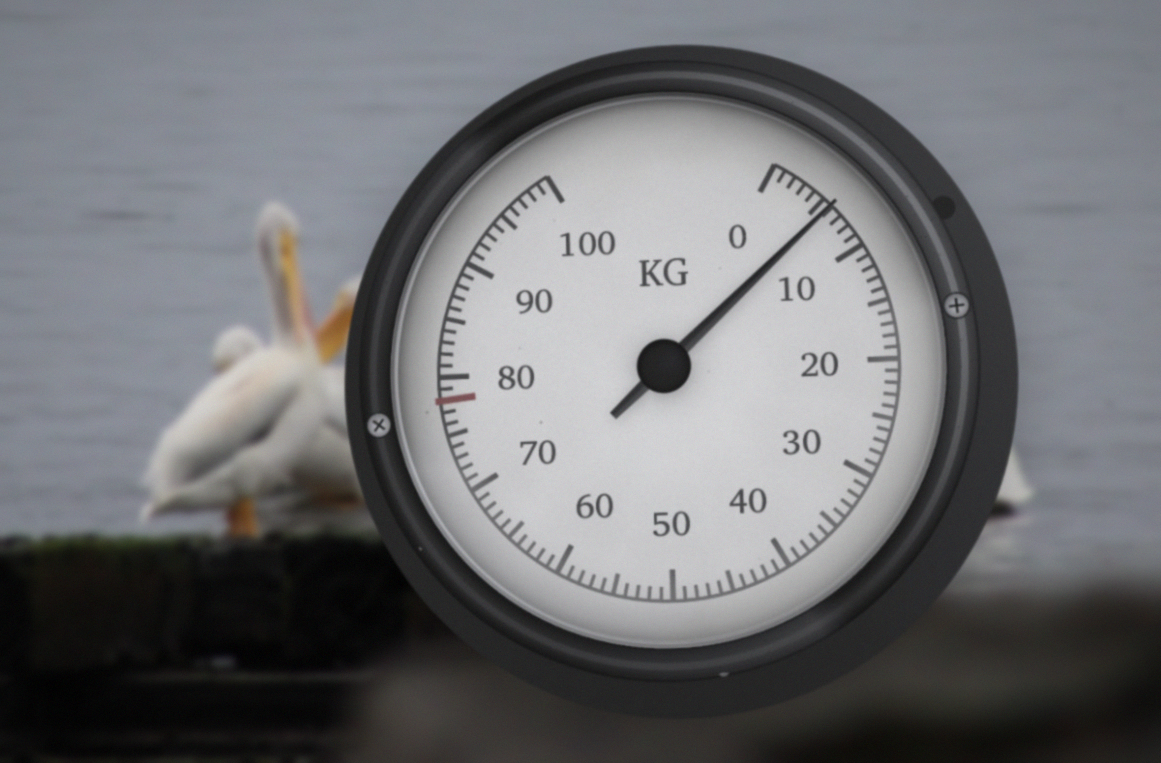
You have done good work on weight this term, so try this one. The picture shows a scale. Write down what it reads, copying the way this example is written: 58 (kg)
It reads 6 (kg)
